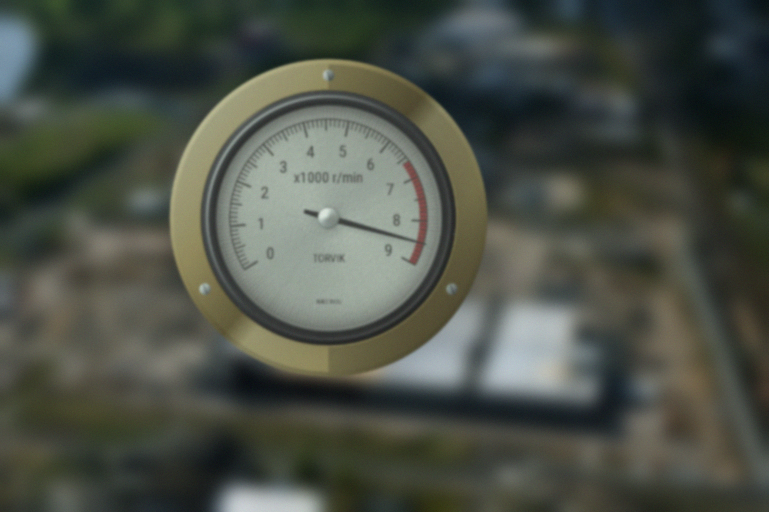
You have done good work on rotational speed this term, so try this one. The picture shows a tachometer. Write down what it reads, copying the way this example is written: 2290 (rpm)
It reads 8500 (rpm)
